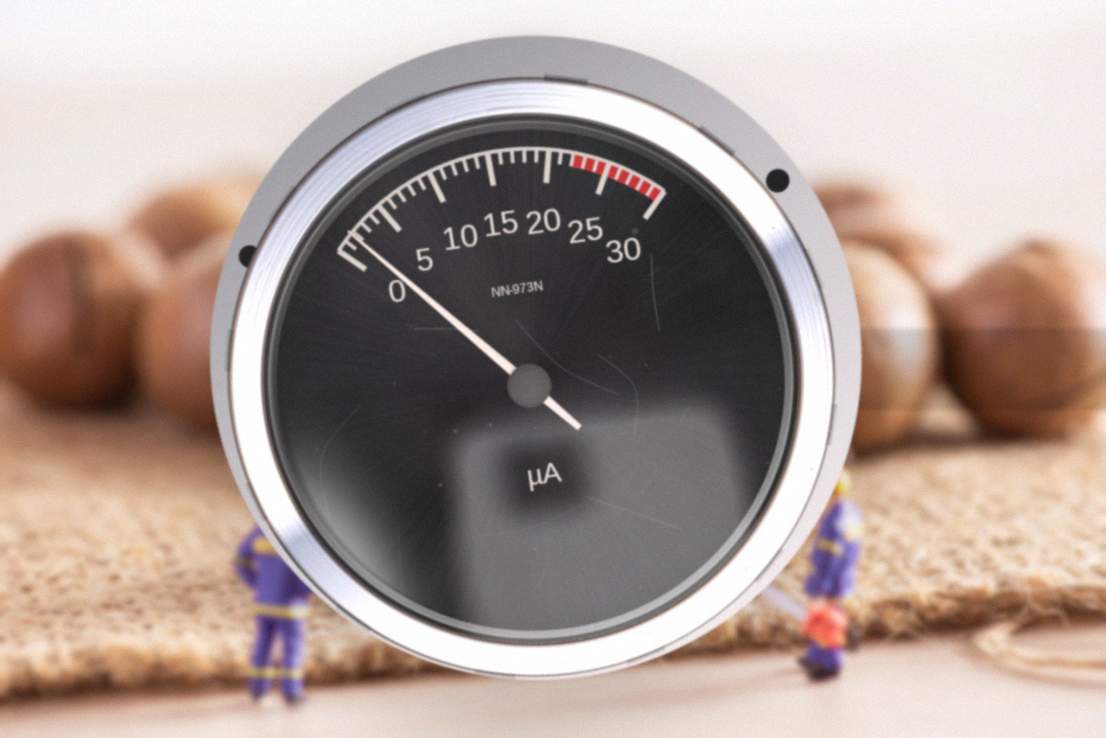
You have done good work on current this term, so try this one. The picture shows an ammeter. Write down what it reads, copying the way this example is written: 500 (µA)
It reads 2 (µA)
